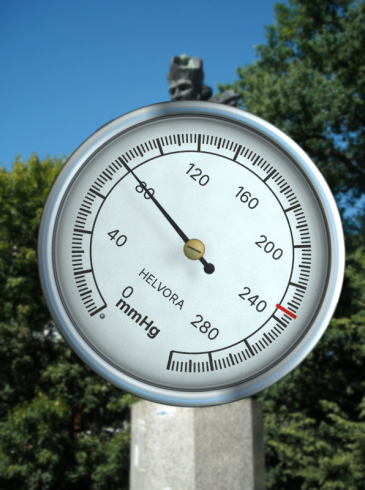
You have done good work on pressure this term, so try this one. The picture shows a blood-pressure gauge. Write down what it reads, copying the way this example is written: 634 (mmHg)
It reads 80 (mmHg)
